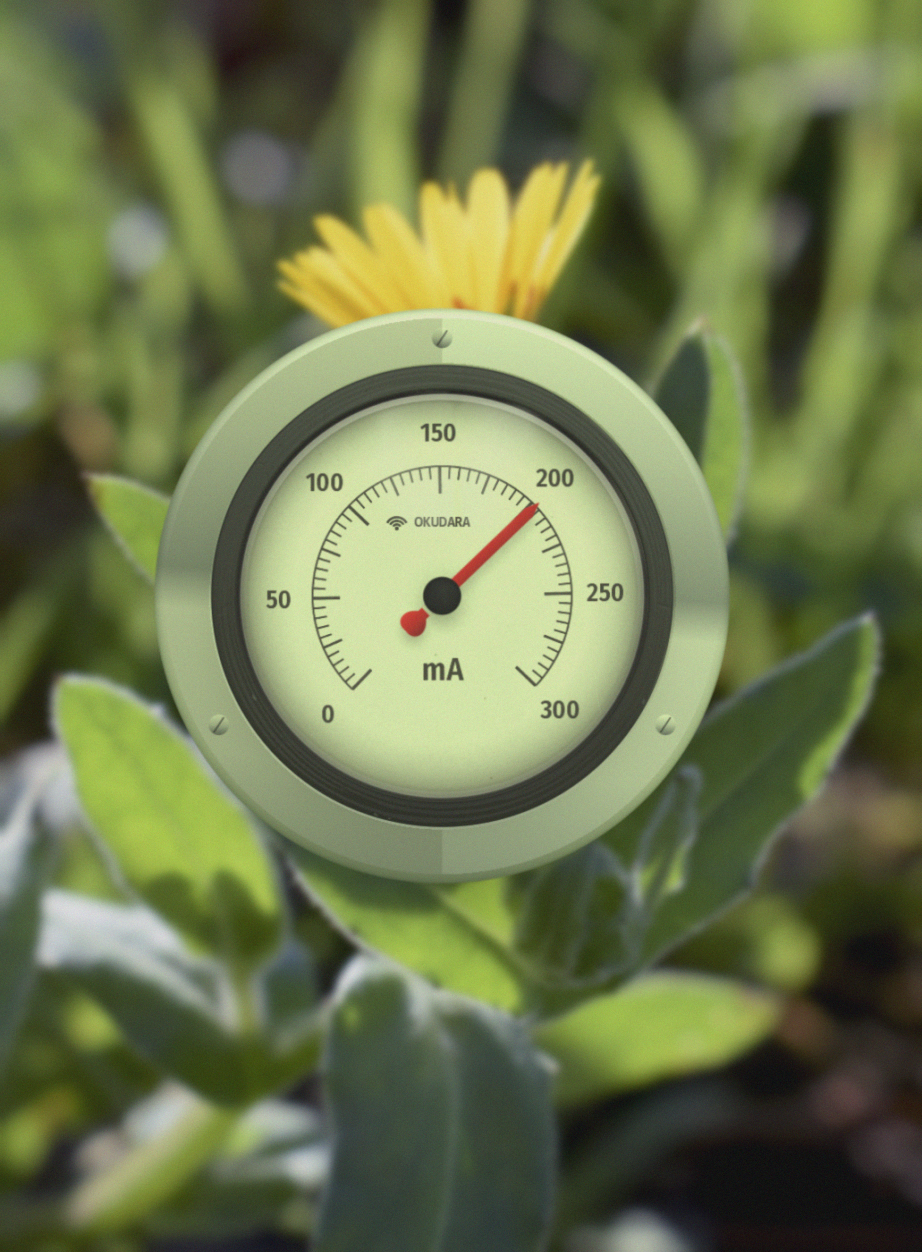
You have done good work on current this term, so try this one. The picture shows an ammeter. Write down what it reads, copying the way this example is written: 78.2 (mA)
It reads 202.5 (mA)
